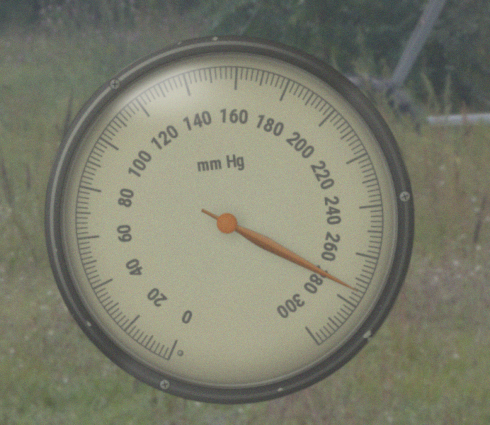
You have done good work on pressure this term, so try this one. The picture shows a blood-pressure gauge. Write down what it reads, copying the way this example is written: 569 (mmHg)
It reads 274 (mmHg)
